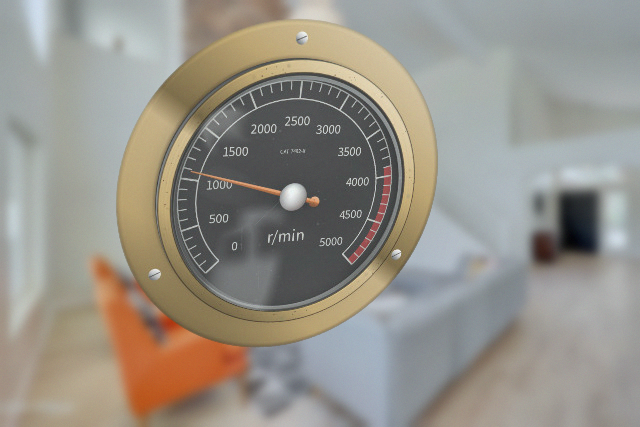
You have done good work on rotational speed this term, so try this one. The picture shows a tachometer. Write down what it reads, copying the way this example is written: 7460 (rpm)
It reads 1100 (rpm)
